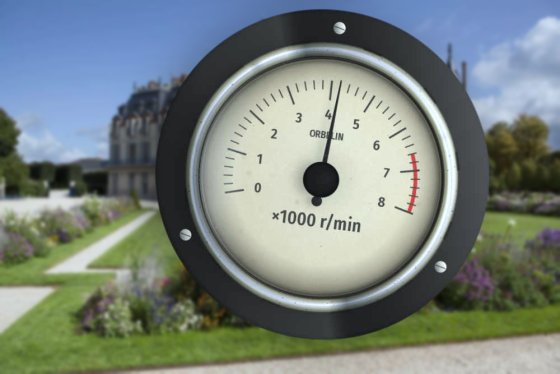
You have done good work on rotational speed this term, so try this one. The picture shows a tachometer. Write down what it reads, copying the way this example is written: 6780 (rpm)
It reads 4200 (rpm)
